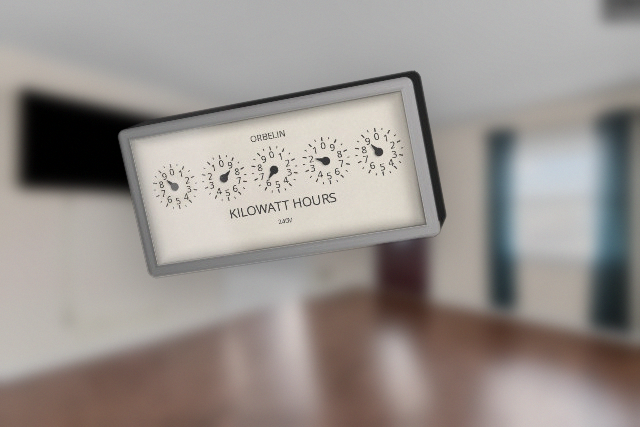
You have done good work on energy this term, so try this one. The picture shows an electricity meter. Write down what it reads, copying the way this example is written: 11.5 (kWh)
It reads 88619 (kWh)
